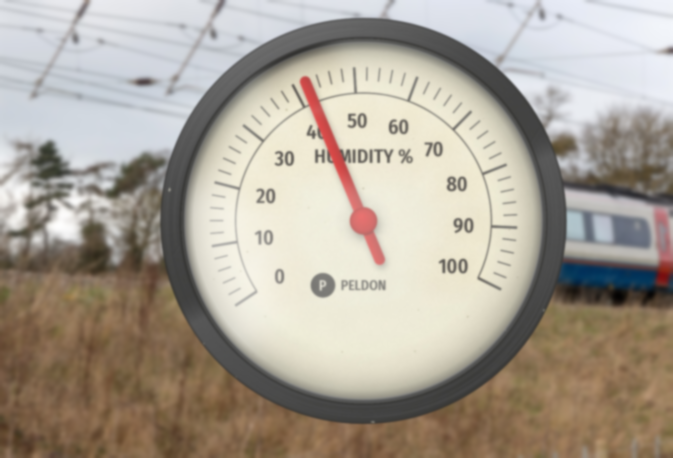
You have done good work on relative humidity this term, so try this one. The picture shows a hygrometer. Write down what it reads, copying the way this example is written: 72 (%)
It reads 42 (%)
